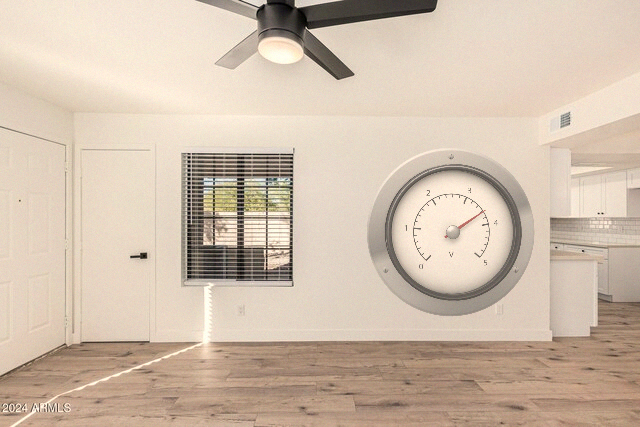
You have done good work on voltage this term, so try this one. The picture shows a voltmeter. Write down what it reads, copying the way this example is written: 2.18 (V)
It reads 3.6 (V)
